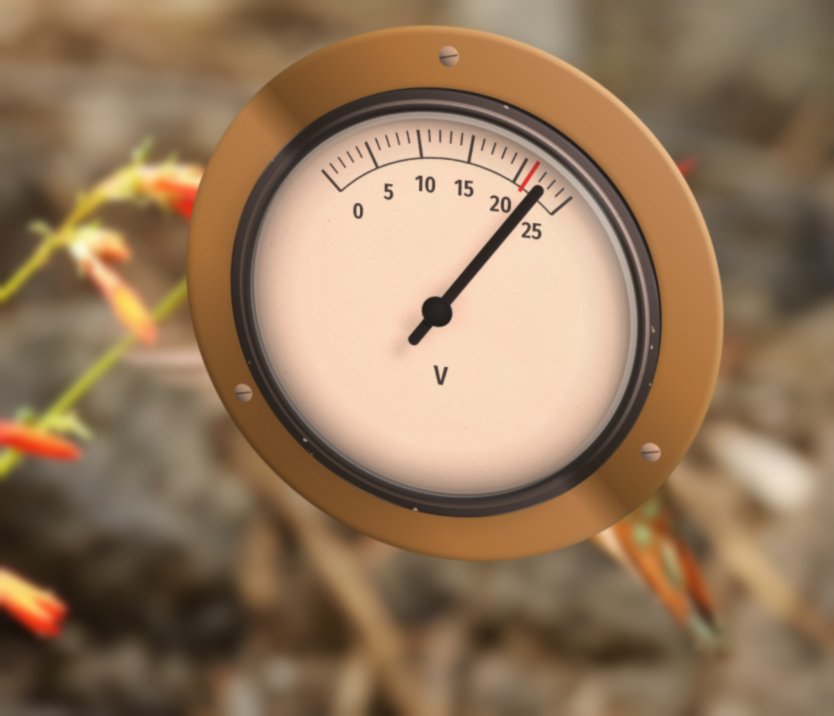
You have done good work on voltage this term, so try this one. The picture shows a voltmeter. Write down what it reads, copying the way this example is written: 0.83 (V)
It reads 22.5 (V)
